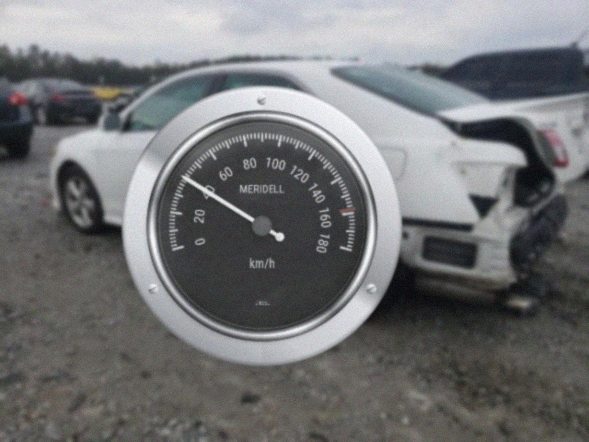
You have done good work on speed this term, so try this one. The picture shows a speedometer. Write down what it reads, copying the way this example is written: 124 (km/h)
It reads 40 (km/h)
